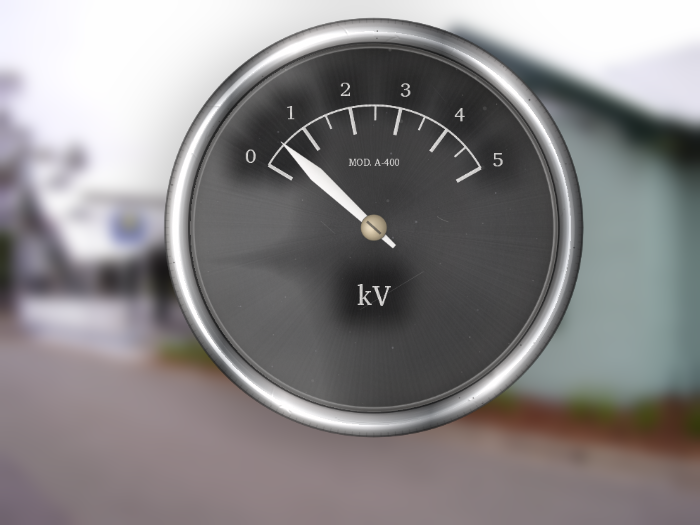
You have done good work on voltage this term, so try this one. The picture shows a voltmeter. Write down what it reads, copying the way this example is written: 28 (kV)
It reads 0.5 (kV)
